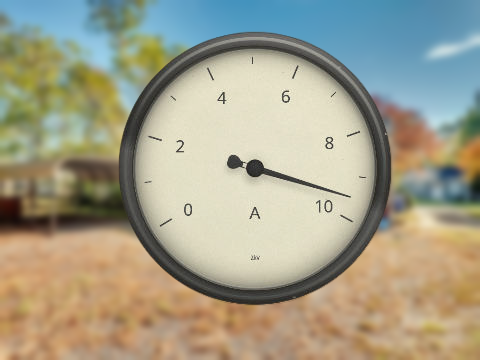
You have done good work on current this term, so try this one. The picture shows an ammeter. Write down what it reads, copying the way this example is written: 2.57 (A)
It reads 9.5 (A)
